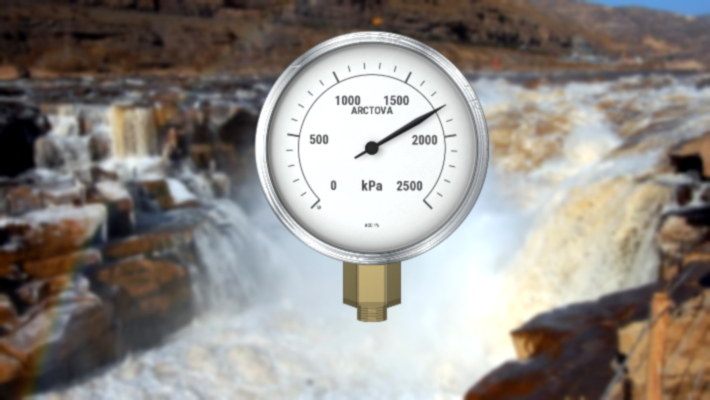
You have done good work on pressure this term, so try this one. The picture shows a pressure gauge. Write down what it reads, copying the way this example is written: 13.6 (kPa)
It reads 1800 (kPa)
